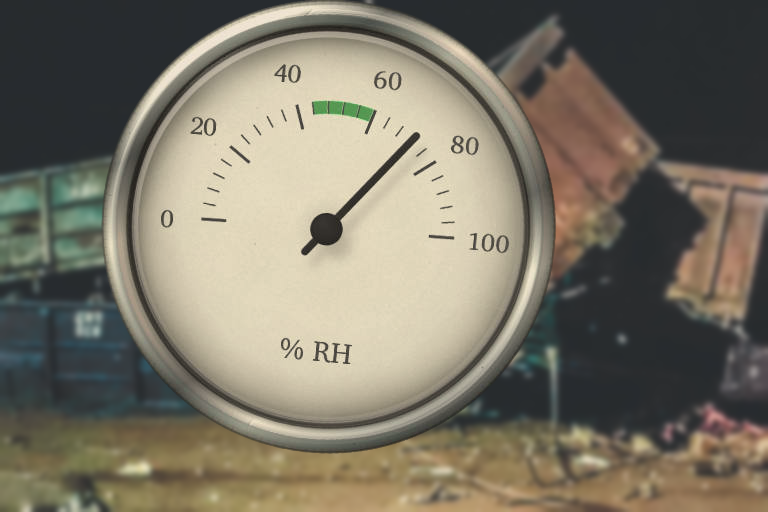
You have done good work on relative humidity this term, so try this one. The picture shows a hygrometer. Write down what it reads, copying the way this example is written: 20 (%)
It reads 72 (%)
